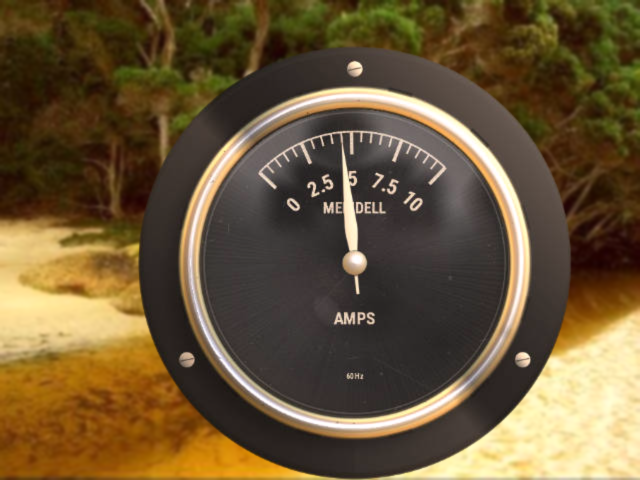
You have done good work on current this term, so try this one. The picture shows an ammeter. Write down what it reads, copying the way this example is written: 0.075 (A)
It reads 4.5 (A)
